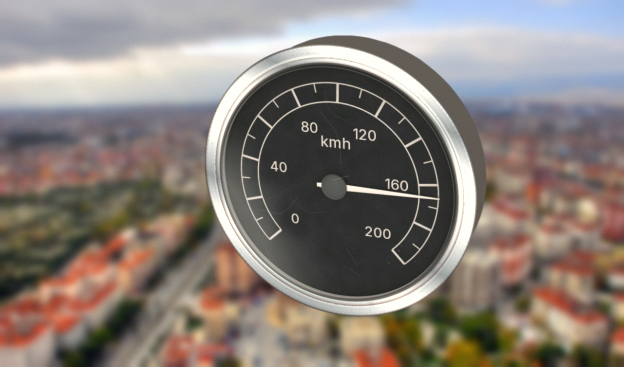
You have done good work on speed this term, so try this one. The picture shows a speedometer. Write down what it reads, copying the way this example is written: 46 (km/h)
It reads 165 (km/h)
